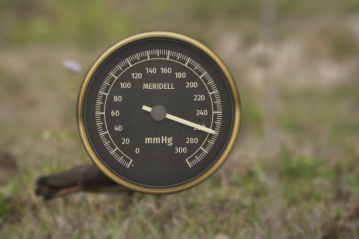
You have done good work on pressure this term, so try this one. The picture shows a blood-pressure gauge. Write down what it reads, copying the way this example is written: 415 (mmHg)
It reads 260 (mmHg)
